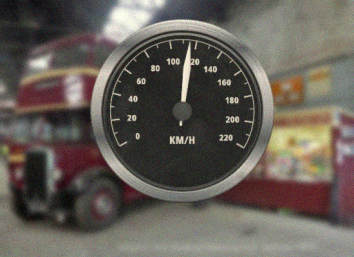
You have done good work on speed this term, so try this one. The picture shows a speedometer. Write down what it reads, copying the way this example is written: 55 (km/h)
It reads 115 (km/h)
